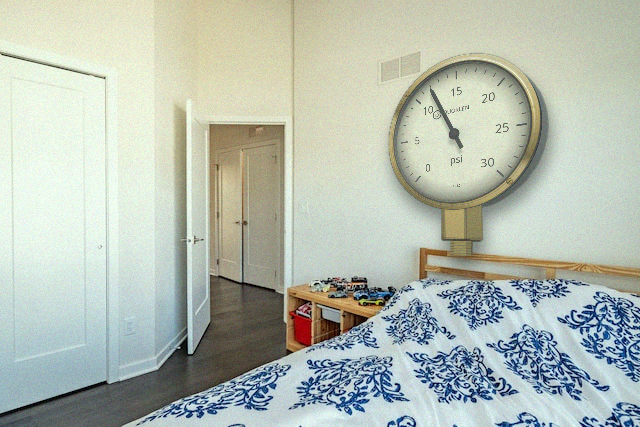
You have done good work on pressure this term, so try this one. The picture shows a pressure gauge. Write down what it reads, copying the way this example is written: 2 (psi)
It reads 12 (psi)
